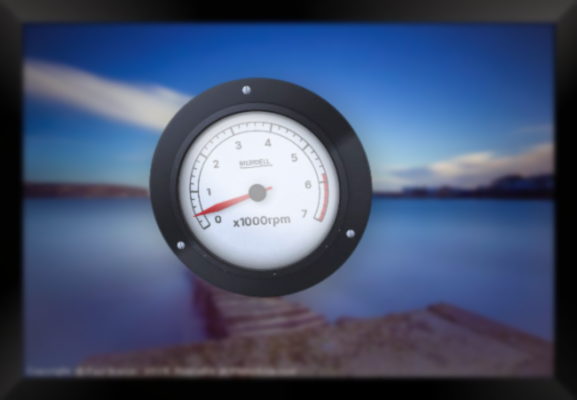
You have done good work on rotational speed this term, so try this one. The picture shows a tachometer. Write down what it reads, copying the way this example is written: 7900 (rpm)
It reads 400 (rpm)
